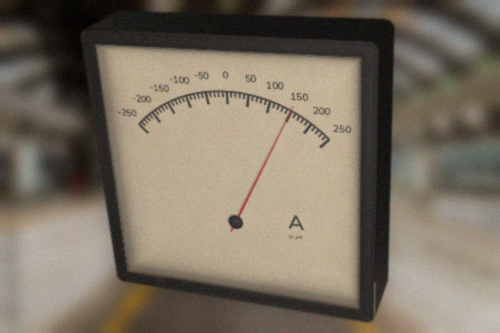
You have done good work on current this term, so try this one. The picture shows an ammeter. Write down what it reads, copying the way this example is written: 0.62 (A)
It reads 150 (A)
